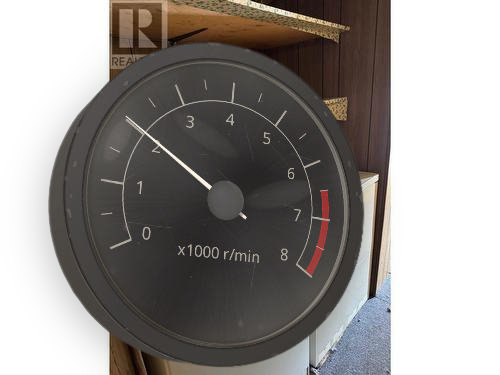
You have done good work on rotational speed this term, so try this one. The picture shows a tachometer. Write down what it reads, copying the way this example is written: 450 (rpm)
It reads 2000 (rpm)
